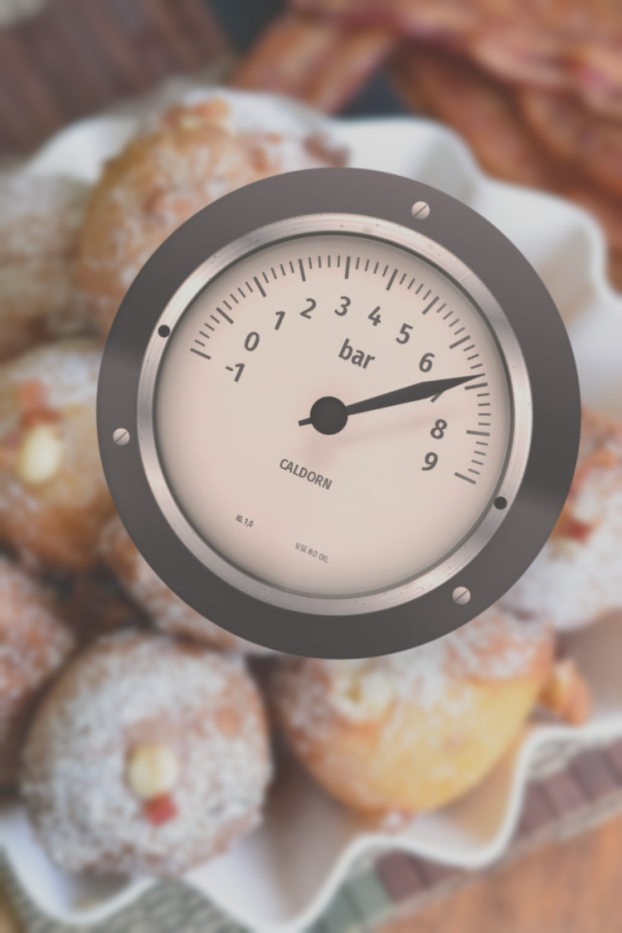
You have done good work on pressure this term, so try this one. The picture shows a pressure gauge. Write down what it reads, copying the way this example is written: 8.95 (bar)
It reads 6.8 (bar)
